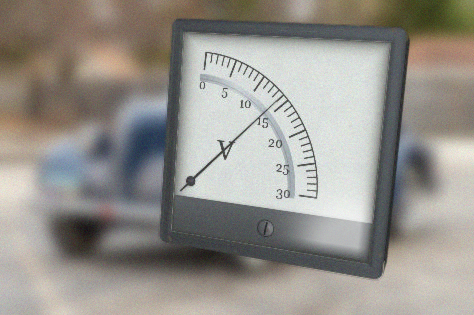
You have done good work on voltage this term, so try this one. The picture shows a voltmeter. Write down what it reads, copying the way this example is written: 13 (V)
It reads 14 (V)
